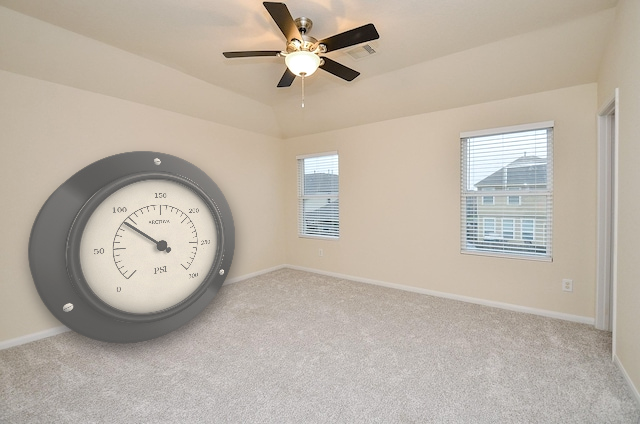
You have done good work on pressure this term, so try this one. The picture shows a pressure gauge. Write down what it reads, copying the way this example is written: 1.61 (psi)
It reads 90 (psi)
